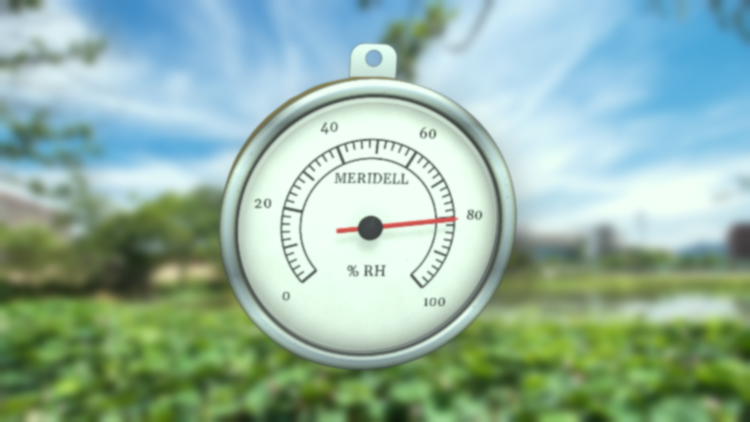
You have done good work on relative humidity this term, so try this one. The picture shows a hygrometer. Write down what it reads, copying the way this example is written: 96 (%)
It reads 80 (%)
